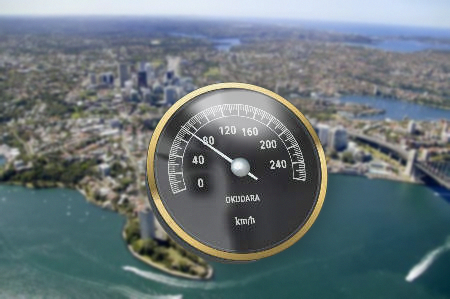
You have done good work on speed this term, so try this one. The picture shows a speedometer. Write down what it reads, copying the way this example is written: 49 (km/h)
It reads 70 (km/h)
